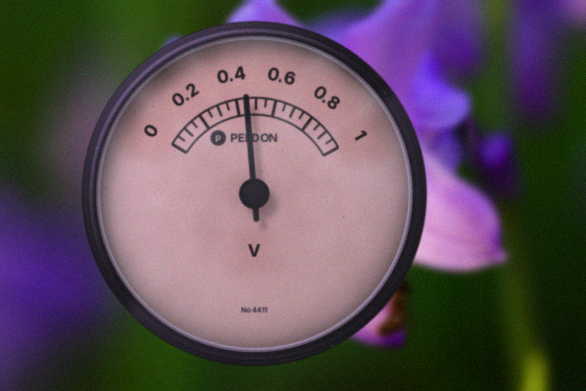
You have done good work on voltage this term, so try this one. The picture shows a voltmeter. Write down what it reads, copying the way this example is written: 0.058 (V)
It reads 0.45 (V)
